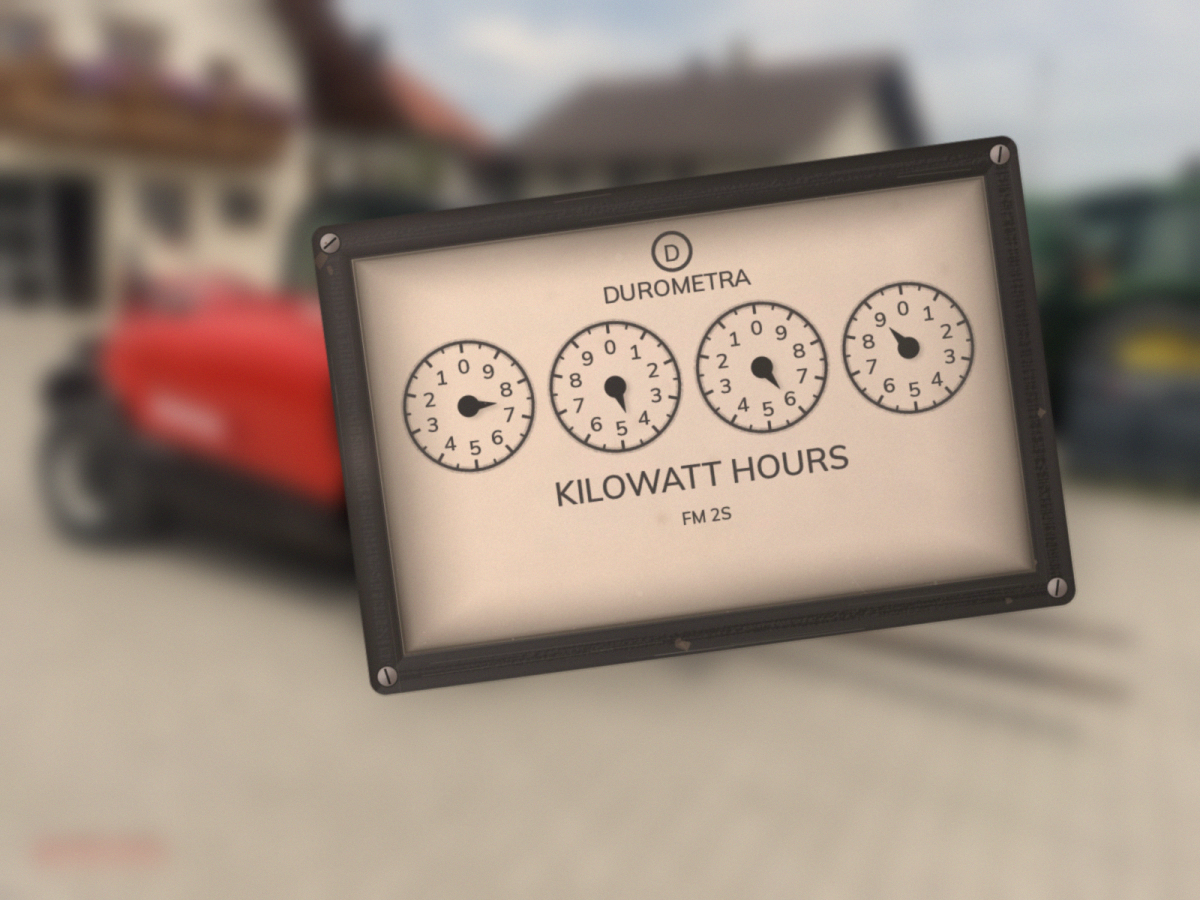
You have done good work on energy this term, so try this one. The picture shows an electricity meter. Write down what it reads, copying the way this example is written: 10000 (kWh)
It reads 7459 (kWh)
